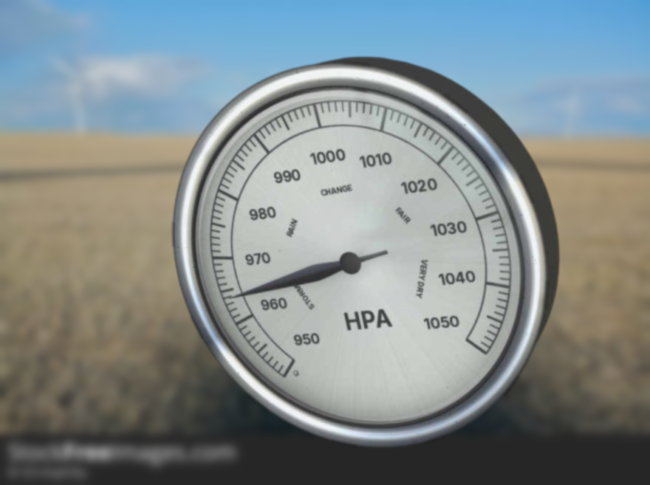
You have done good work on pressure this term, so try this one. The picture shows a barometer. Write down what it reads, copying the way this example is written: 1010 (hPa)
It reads 964 (hPa)
